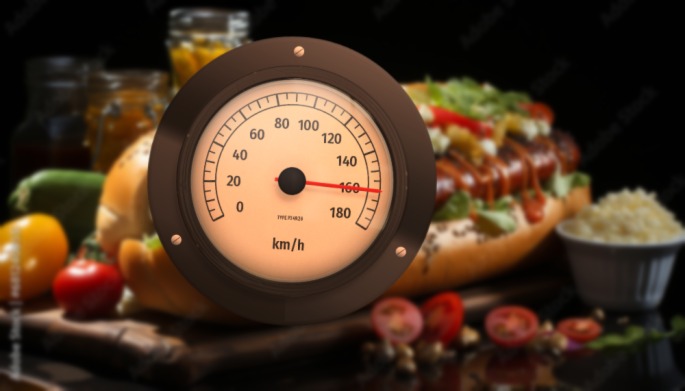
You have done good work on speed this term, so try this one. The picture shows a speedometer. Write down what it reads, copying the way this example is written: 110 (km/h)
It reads 160 (km/h)
